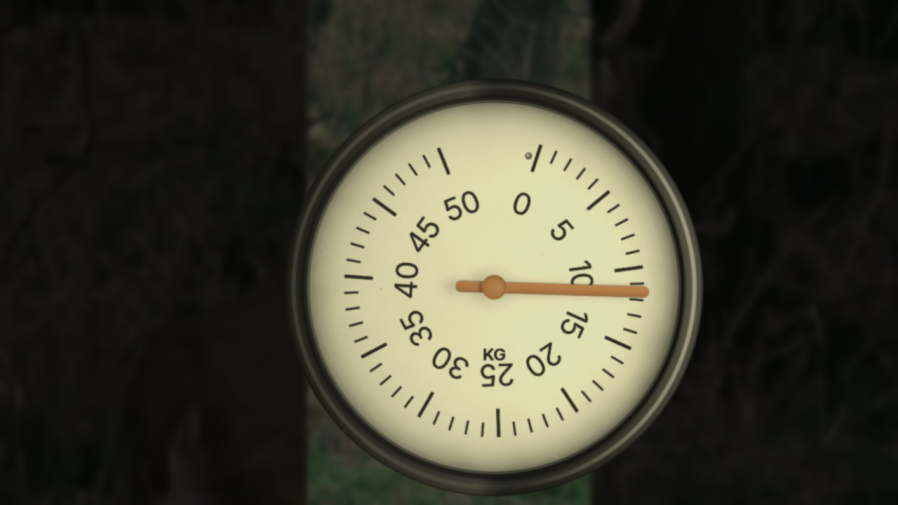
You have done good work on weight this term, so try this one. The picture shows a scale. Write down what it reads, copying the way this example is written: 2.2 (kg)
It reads 11.5 (kg)
